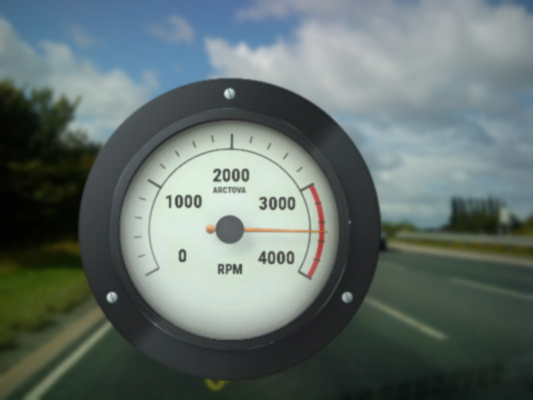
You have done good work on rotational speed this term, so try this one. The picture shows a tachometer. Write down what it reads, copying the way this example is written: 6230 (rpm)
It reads 3500 (rpm)
